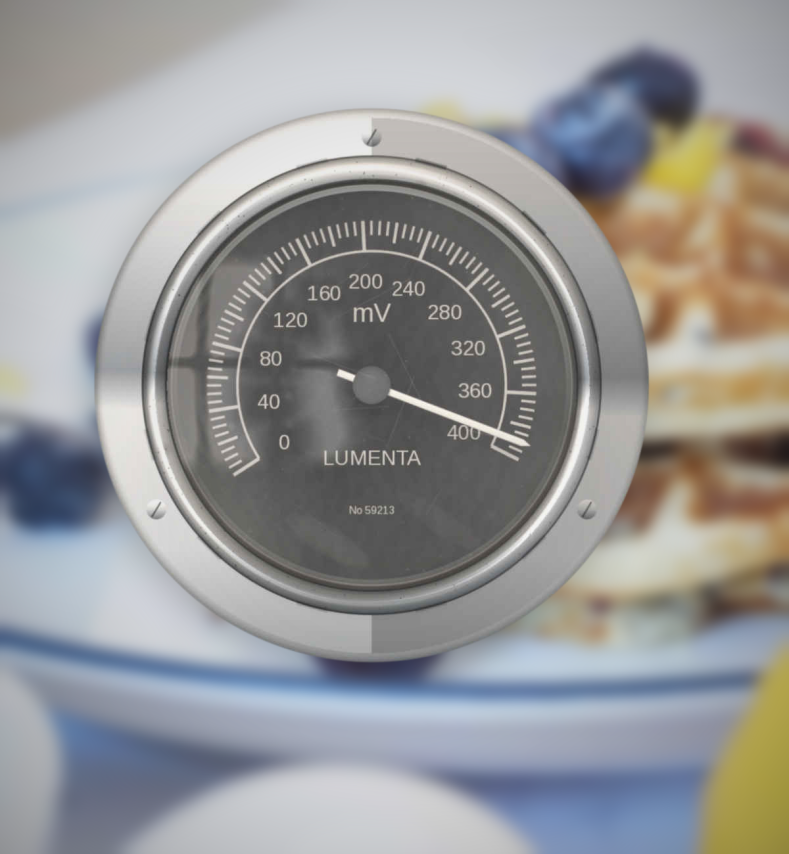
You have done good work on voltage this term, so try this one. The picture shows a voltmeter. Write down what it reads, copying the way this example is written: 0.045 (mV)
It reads 390 (mV)
